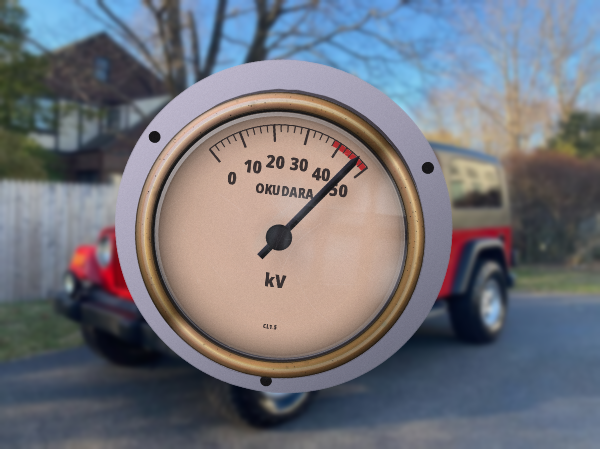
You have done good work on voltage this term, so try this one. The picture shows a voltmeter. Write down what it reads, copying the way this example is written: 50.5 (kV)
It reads 46 (kV)
